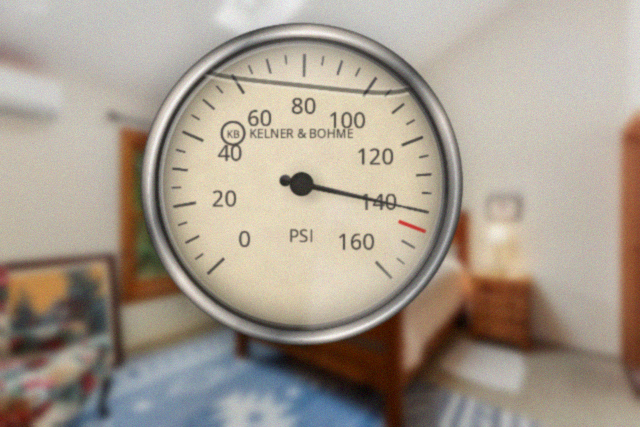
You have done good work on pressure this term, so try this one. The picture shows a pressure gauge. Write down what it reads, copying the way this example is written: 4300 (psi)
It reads 140 (psi)
